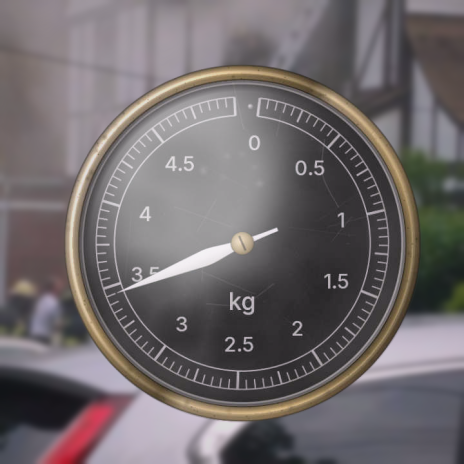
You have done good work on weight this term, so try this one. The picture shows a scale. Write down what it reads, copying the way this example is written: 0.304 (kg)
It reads 3.45 (kg)
